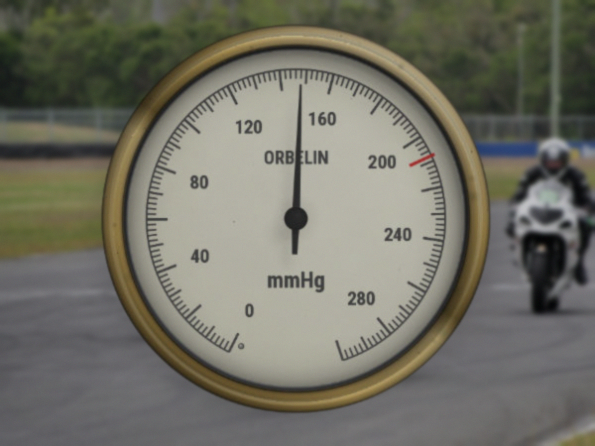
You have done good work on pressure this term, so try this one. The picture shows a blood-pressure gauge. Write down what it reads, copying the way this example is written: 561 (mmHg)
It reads 148 (mmHg)
